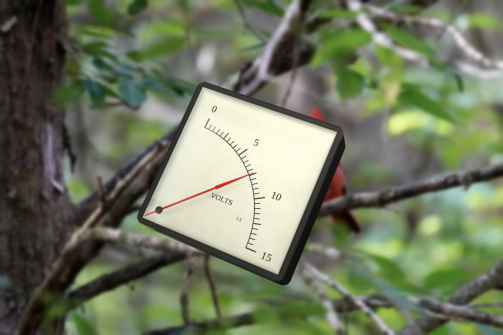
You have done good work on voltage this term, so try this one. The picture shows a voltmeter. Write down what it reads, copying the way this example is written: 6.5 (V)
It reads 7.5 (V)
